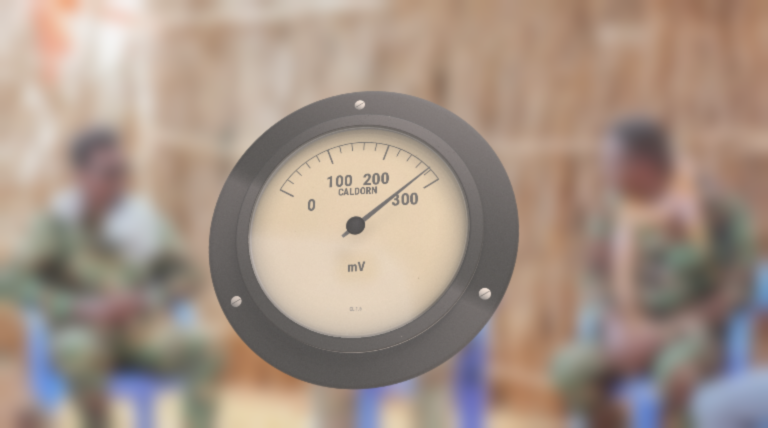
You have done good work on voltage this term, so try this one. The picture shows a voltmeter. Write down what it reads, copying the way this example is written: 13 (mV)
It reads 280 (mV)
